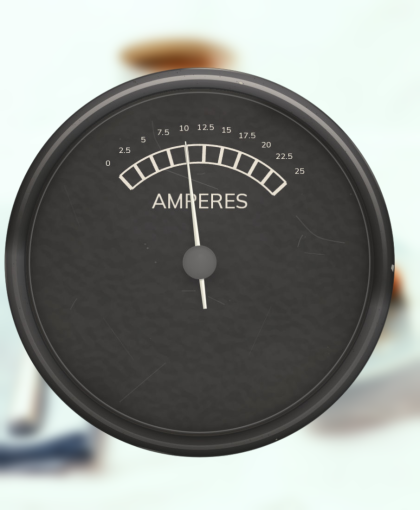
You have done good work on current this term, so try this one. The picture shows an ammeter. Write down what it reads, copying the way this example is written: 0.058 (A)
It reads 10 (A)
